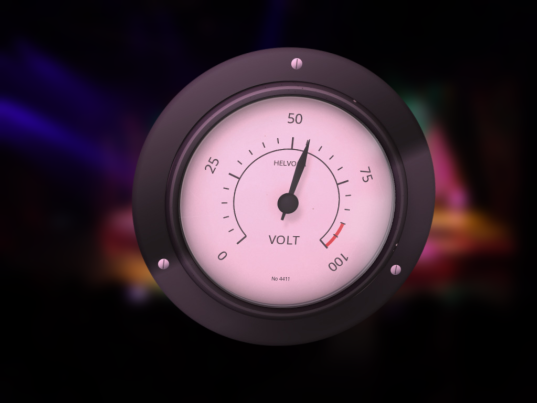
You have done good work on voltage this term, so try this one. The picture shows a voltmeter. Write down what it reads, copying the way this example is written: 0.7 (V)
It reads 55 (V)
